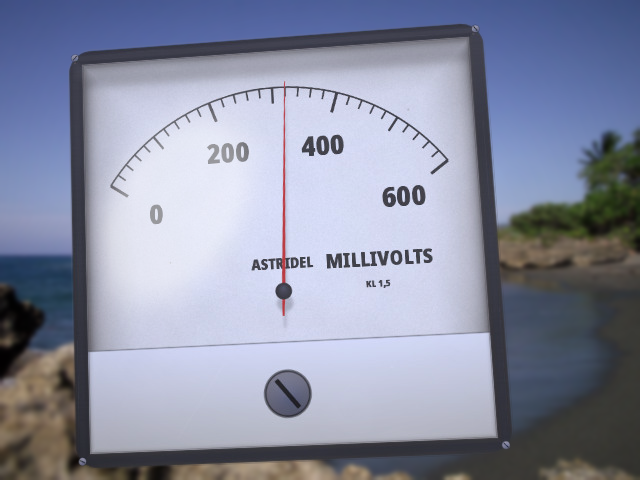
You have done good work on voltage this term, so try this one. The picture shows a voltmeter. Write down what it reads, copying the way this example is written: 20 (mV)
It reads 320 (mV)
